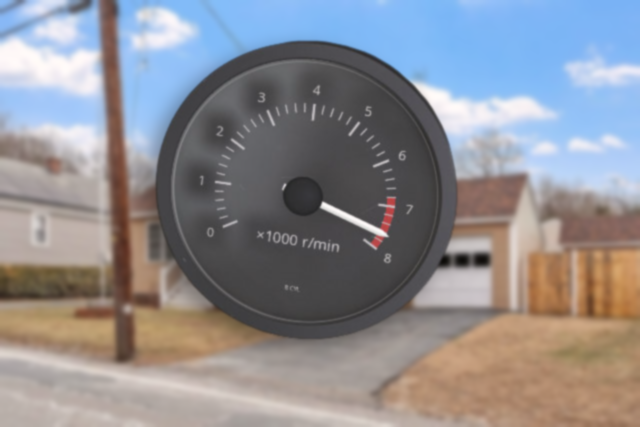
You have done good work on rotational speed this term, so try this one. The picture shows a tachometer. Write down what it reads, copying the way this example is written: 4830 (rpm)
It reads 7600 (rpm)
